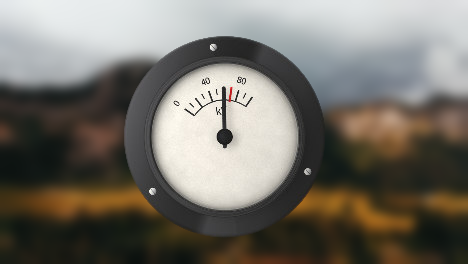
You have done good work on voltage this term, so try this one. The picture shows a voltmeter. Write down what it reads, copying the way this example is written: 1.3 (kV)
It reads 60 (kV)
